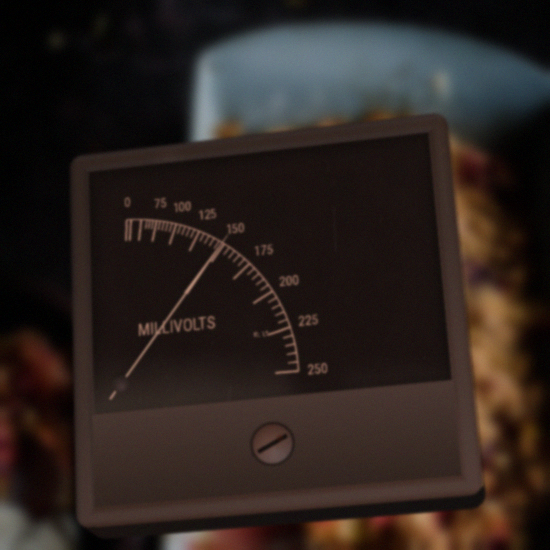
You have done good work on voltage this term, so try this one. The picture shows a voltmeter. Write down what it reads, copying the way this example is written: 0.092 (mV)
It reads 150 (mV)
